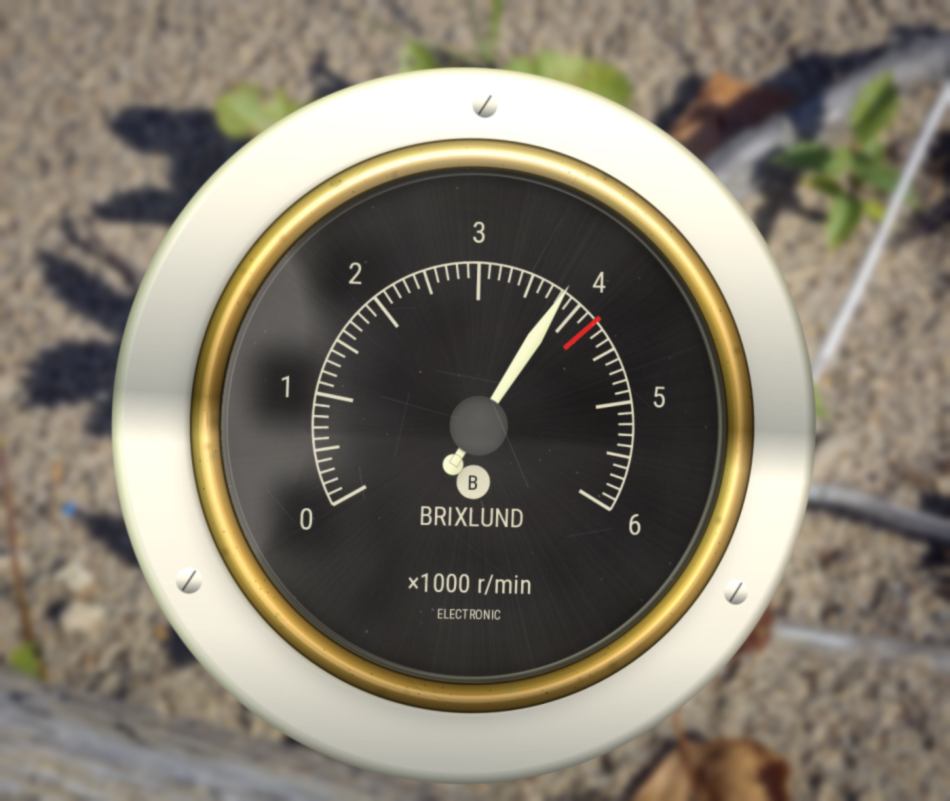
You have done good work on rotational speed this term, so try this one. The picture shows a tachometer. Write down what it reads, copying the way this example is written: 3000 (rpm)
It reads 3800 (rpm)
